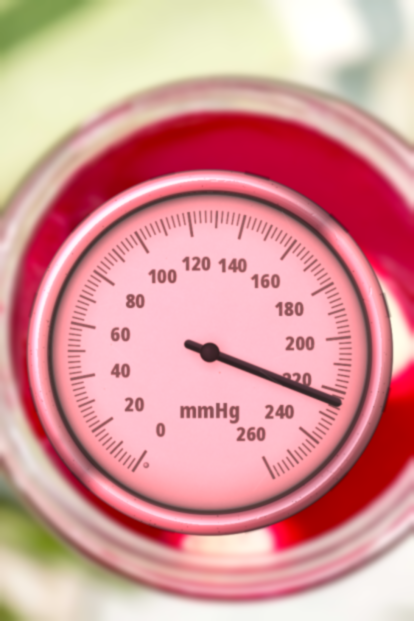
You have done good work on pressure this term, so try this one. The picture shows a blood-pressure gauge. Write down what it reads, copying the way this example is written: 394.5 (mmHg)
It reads 224 (mmHg)
